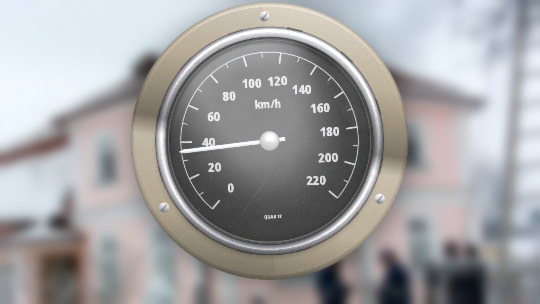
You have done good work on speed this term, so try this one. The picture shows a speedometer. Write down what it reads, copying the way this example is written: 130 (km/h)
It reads 35 (km/h)
